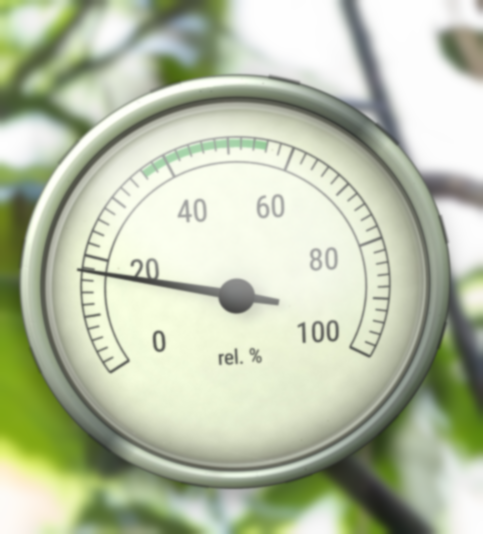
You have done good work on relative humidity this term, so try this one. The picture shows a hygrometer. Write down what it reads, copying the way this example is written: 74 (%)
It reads 18 (%)
